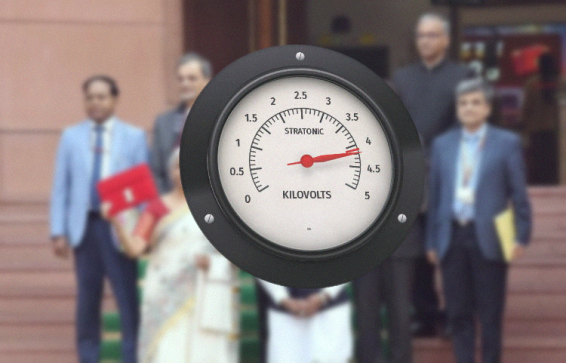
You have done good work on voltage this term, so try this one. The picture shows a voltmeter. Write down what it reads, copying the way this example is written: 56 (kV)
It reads 4.2 (kV)
